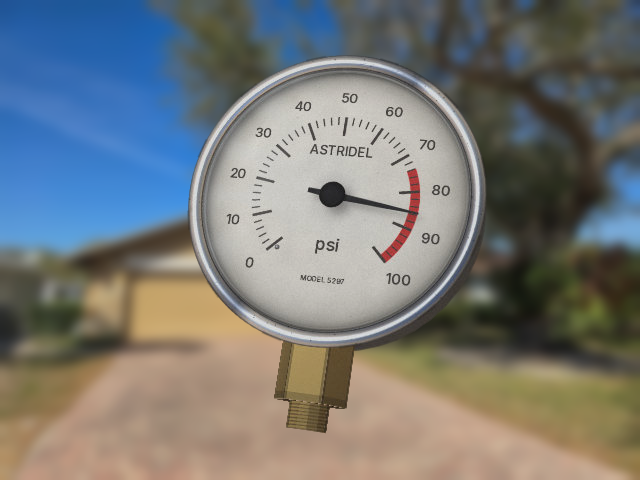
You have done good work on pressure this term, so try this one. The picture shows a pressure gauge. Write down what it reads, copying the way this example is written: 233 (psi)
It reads 86 (psi)
